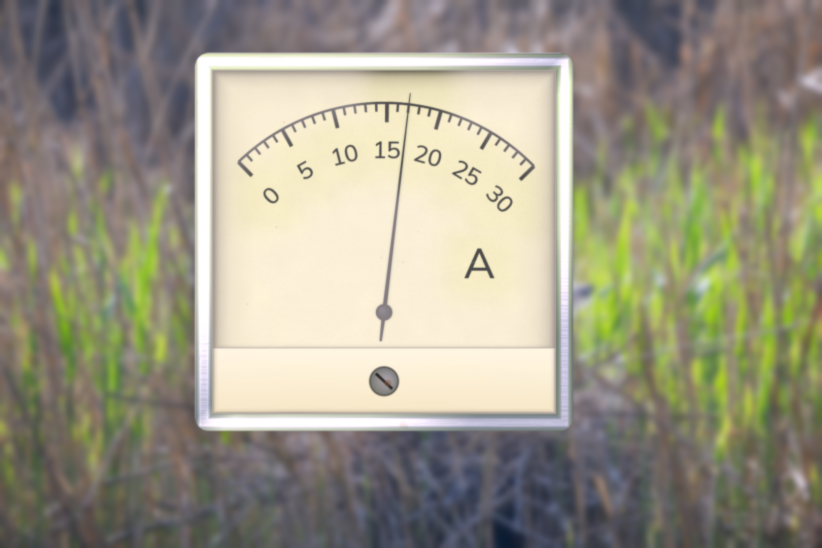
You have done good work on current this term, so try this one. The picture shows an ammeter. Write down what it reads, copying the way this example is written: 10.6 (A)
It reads 17 (A)
